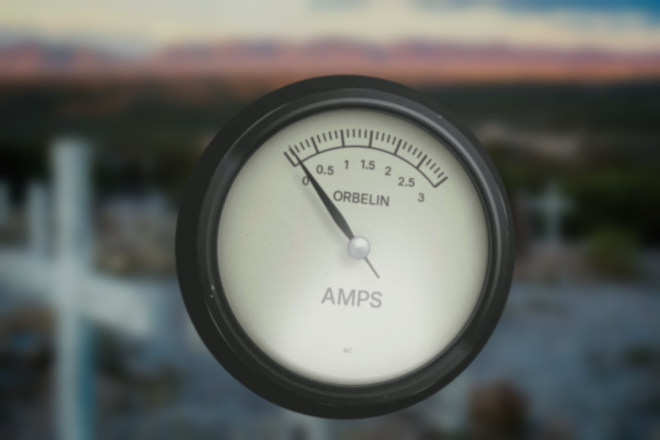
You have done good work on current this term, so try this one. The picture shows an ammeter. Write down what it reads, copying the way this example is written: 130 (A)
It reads 0.1 (A)
